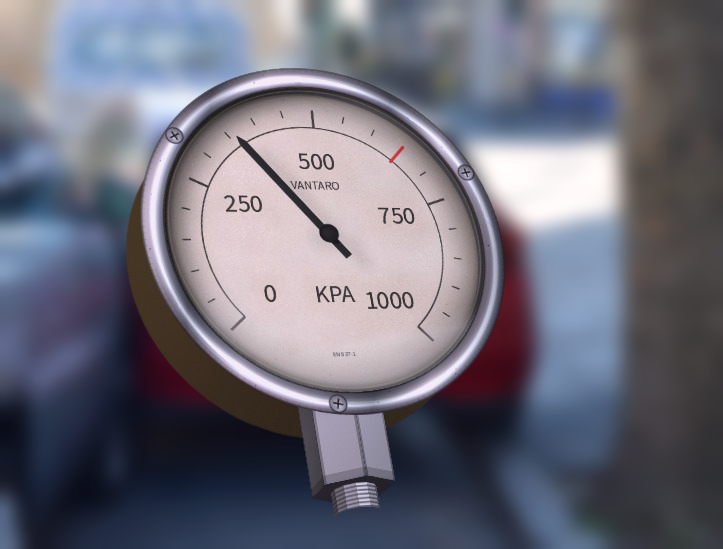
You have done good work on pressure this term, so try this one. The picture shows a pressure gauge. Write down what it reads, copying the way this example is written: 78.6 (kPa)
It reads 350 (kPa)
